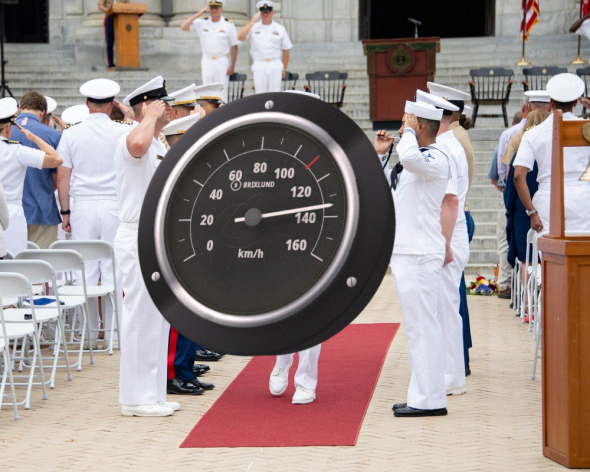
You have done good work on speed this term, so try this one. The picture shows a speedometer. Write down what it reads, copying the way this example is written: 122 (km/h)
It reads 135 (km/h)
